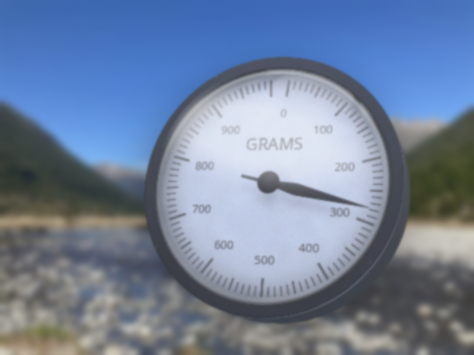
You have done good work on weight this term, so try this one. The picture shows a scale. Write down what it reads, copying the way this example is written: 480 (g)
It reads 280 (g)
